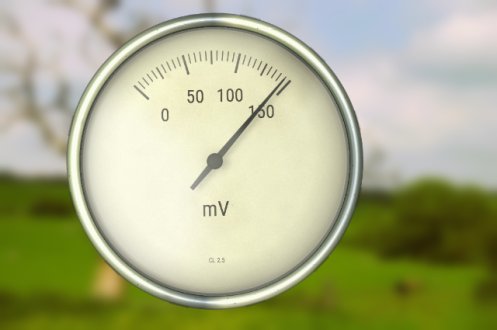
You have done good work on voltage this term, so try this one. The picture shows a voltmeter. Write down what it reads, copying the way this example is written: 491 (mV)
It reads 145 (mV)
